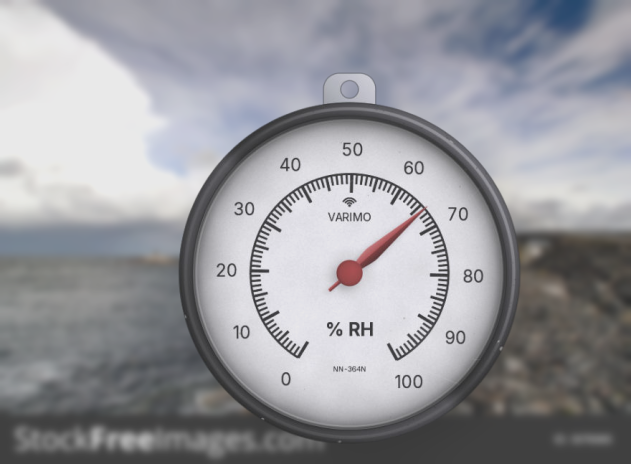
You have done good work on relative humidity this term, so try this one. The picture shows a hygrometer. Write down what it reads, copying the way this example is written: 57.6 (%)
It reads 66 (%)
